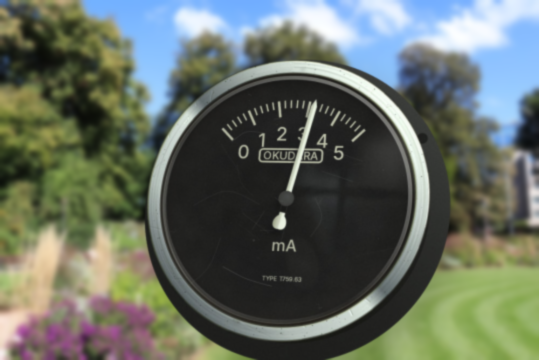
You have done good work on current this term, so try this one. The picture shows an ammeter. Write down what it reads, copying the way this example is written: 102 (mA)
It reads 3.2 (mA)
